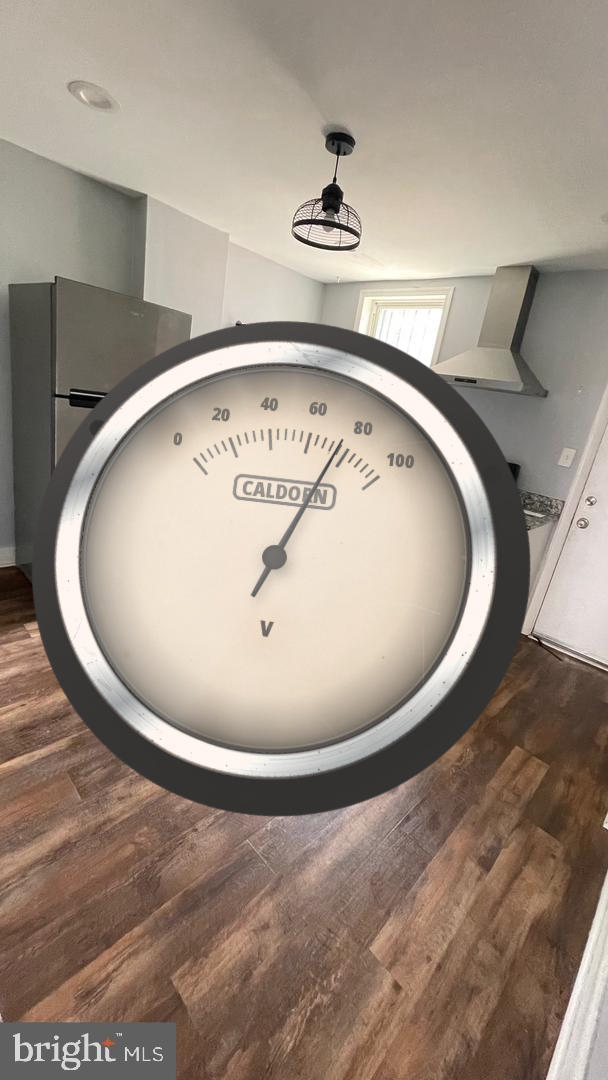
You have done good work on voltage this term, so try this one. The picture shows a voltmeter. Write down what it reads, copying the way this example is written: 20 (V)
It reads 76 (V)
